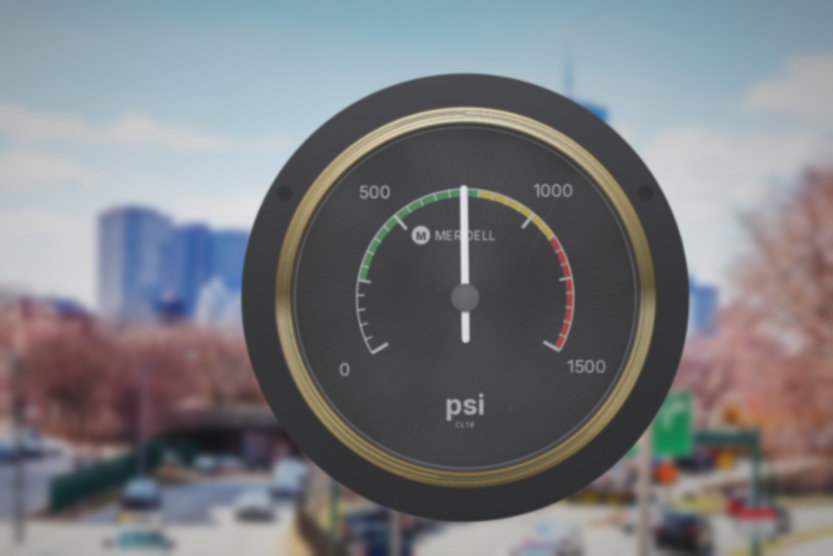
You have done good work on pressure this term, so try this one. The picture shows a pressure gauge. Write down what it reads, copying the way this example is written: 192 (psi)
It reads 750 (psi)
